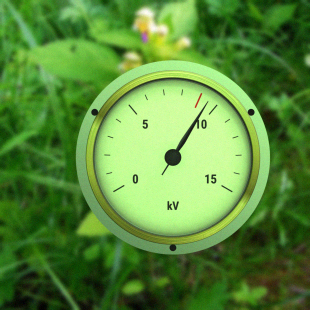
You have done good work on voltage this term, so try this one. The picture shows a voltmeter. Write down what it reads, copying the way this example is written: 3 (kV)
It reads 9.5 (kV)
